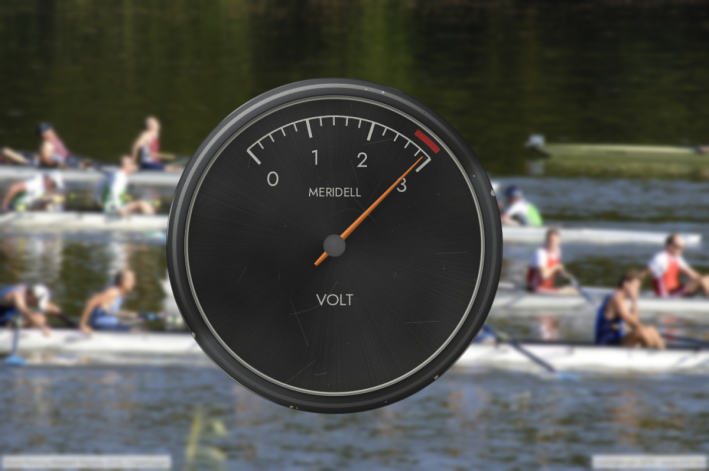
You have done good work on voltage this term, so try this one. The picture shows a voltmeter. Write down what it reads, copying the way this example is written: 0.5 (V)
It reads 2.9 (V)
